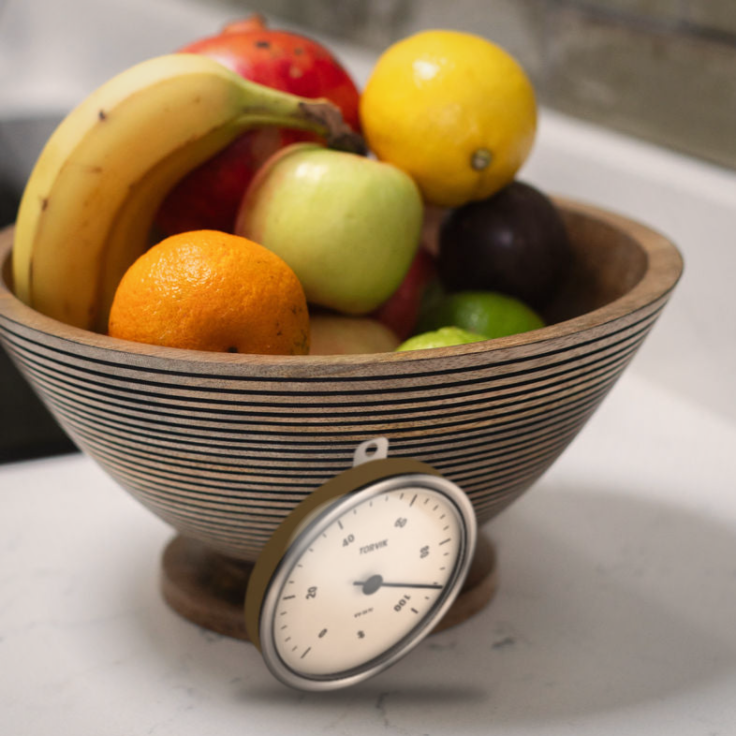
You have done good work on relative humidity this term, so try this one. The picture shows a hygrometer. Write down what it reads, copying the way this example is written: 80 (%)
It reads 92 (%)
